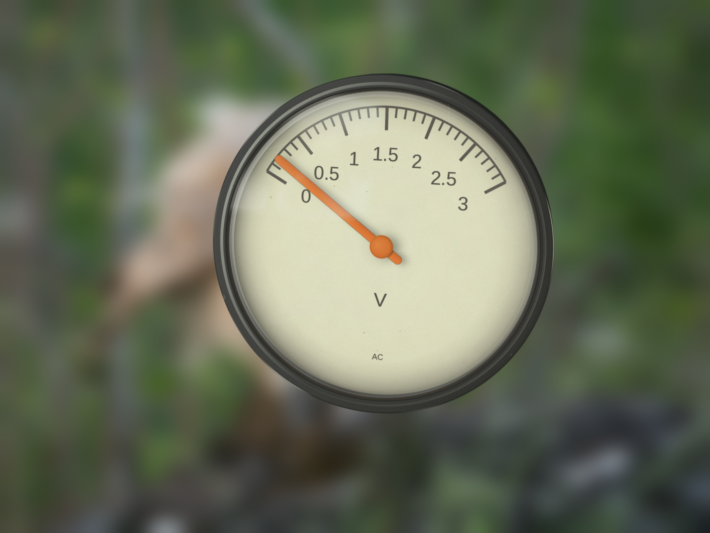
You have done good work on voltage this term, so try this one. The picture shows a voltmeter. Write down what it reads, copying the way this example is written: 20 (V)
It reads 0.2 (V)
